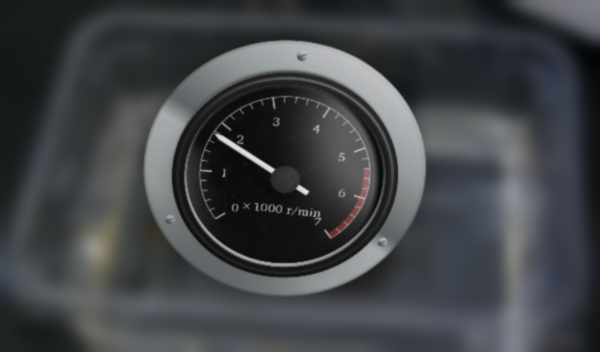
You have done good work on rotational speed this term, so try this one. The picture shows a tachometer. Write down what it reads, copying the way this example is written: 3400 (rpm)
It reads 1800 (rpm)
